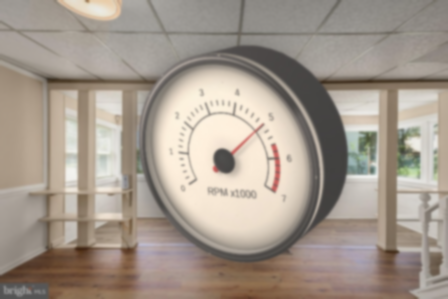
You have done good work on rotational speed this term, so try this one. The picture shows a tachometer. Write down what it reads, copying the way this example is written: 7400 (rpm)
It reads 5000 (rpm)
